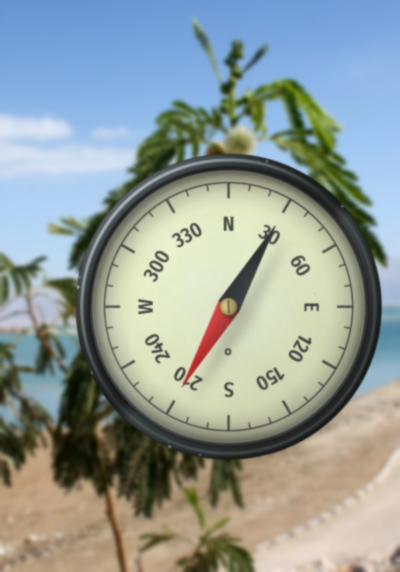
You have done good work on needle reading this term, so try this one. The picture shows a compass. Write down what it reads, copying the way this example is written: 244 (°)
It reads 210 (°)
